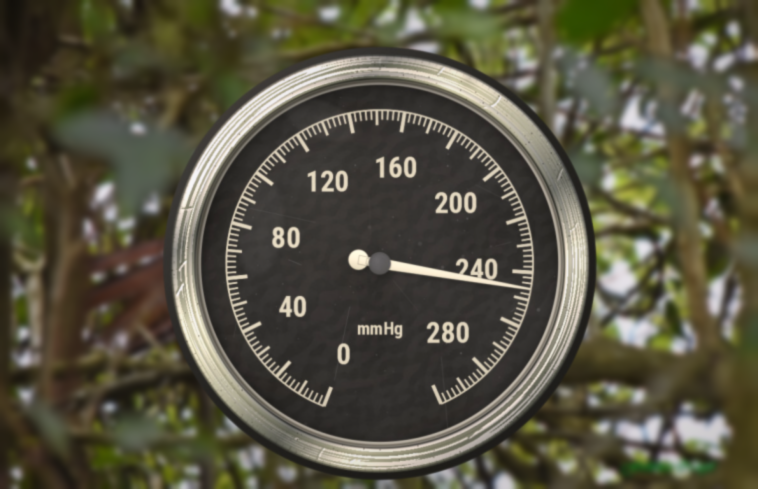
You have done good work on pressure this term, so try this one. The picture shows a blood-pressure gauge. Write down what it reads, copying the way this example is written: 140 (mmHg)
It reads 246 (mmHg)
